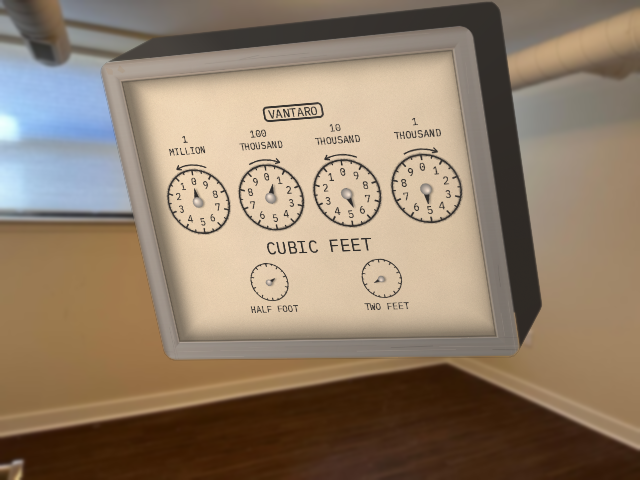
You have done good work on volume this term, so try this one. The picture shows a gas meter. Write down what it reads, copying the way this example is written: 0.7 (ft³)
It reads 5500 (ft³)
